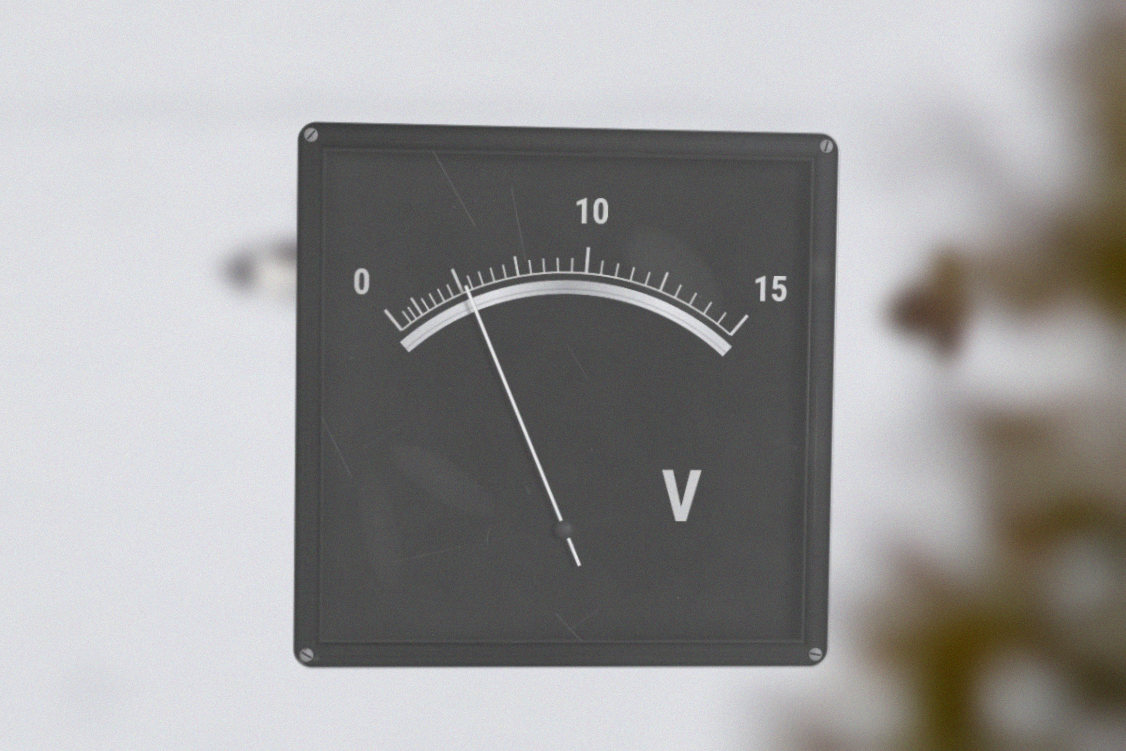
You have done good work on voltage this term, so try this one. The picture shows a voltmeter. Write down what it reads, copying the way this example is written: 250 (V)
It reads 5.25 (V)
